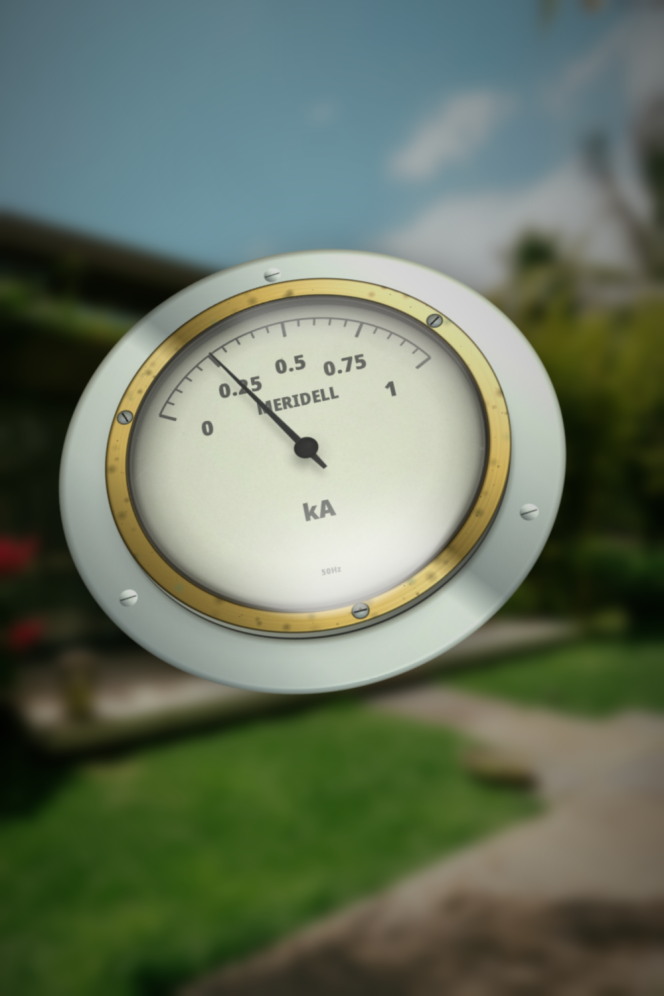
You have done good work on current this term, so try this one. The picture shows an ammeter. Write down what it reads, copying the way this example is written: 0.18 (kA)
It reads 0.25 (kA)
